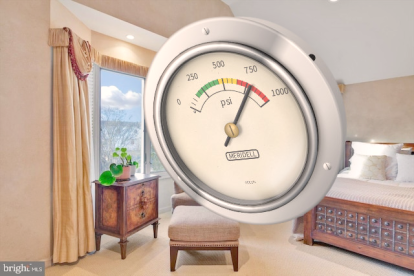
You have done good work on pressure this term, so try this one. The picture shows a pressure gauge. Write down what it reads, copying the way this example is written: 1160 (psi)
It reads 800 (psi)
